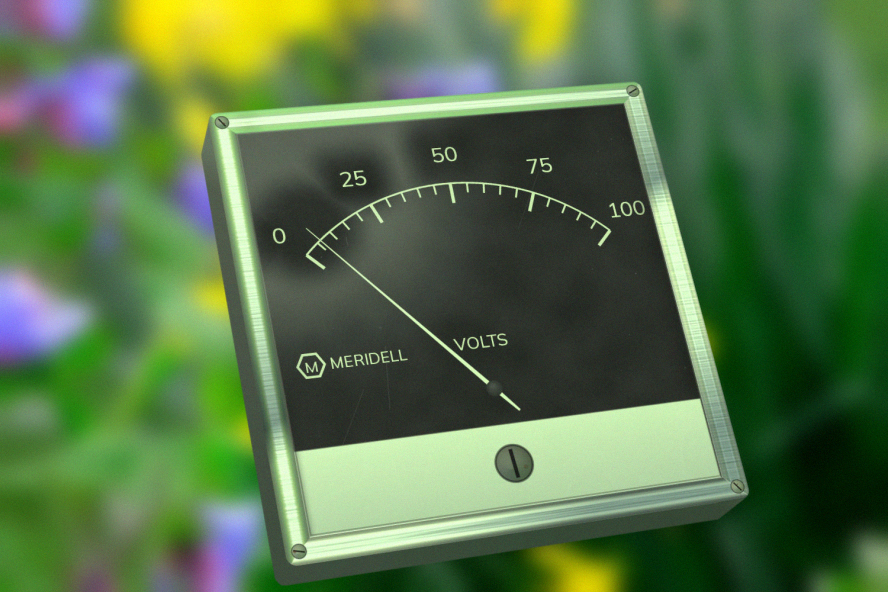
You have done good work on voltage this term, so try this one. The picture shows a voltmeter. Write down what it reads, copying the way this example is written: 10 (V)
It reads 5 (V)
